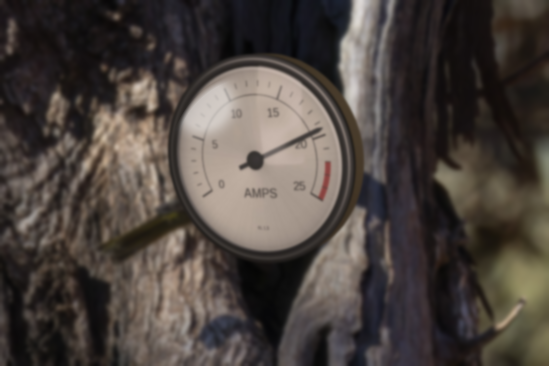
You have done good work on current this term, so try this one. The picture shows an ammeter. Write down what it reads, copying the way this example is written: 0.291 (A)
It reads 19.5 (A)
